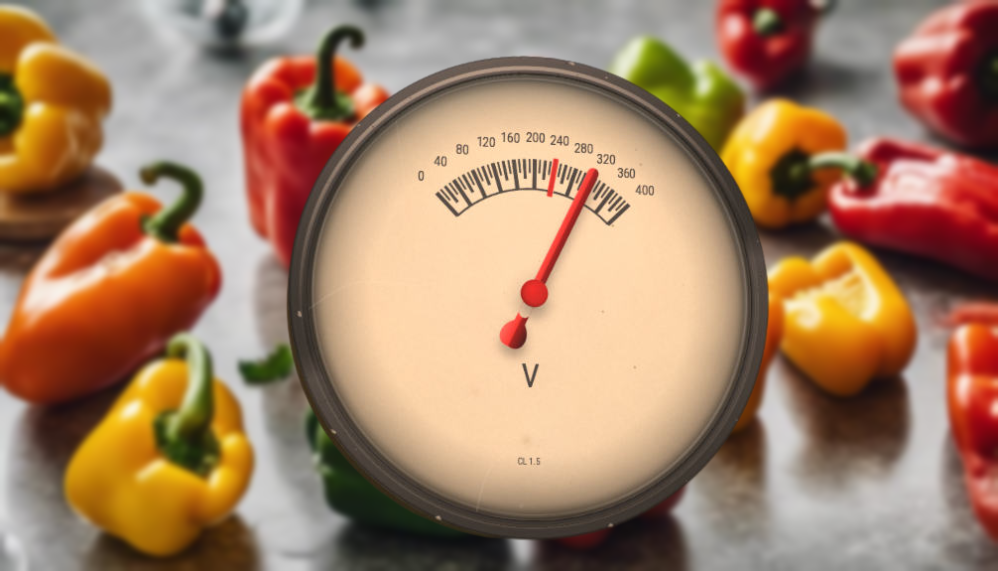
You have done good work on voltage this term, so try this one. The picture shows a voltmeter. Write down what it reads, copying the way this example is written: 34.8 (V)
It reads 310 (V)
